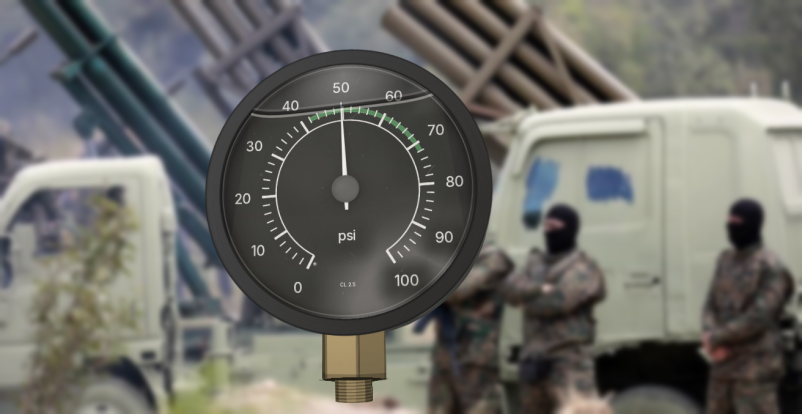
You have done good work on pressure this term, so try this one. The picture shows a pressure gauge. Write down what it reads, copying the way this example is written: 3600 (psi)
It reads 50 (psi)
